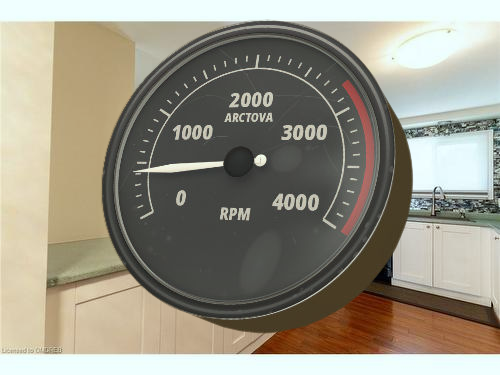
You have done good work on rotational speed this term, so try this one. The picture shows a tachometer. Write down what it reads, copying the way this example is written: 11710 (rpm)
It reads 400 (rpm)
